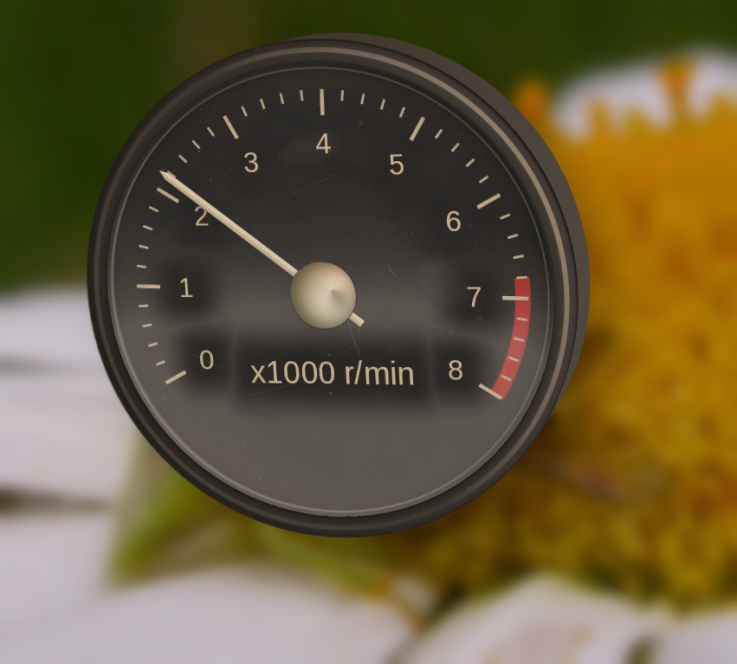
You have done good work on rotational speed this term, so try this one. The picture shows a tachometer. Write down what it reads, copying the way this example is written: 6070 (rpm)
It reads 2200 (rpm)
